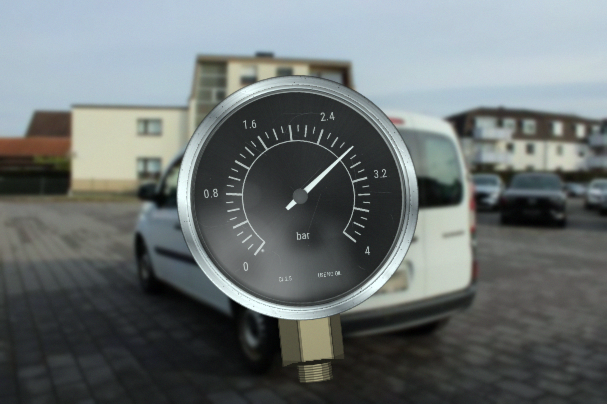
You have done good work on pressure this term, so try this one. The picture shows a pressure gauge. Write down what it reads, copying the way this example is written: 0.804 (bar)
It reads 2.8 (bar)
